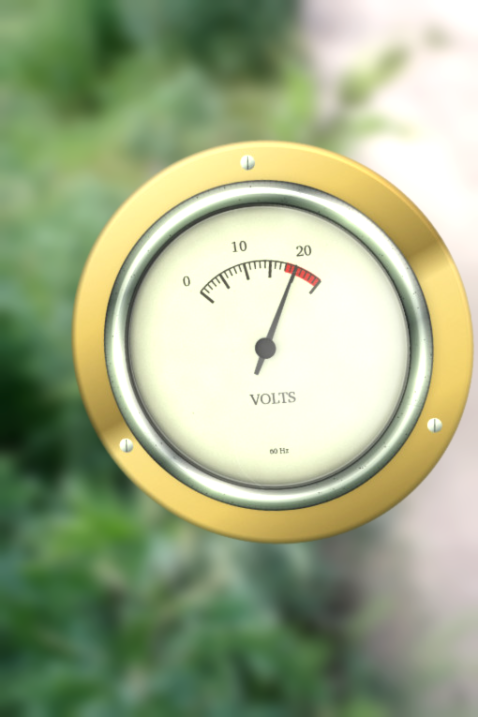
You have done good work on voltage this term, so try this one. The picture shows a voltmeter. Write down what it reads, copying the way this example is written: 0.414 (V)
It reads 20 (V)
